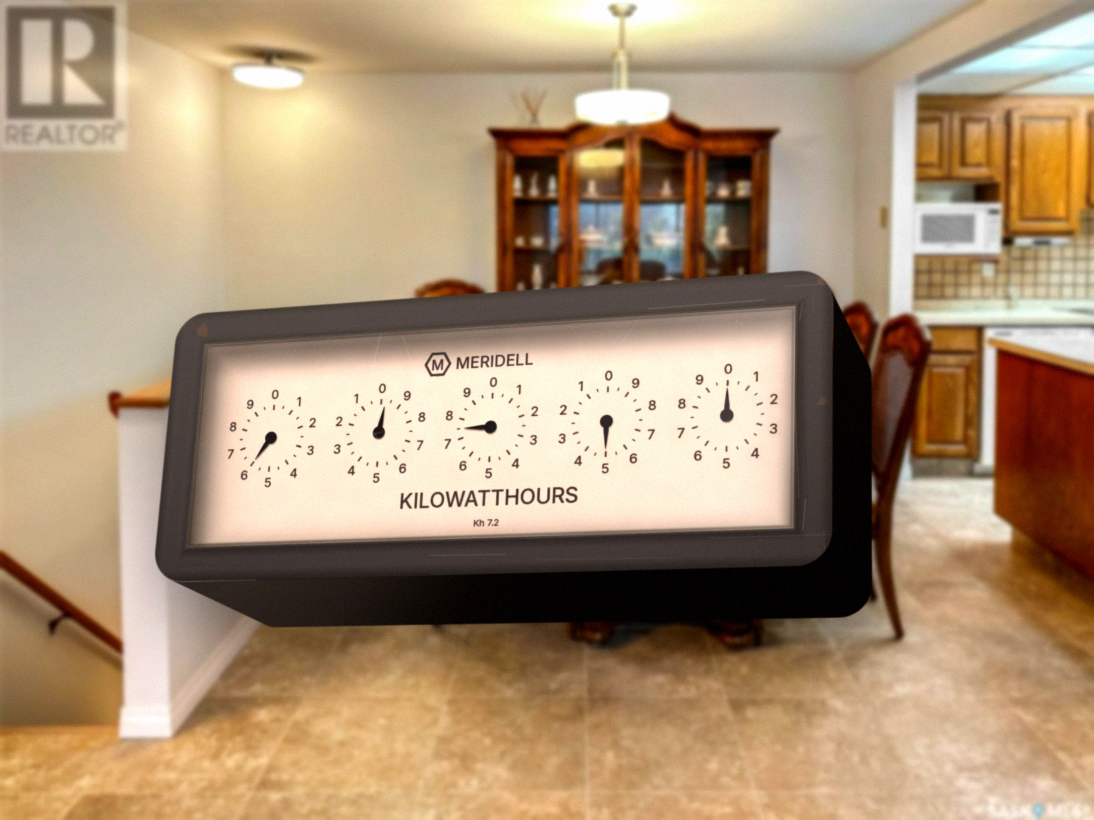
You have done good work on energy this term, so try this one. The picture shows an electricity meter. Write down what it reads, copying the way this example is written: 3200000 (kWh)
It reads 59750 (kWh)
